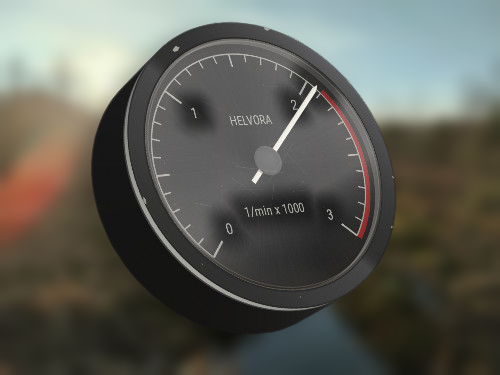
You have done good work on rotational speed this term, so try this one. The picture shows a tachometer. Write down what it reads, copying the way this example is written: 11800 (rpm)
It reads 2050 (rpm)
